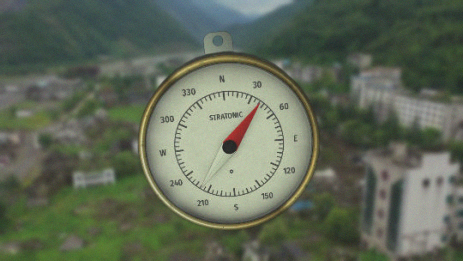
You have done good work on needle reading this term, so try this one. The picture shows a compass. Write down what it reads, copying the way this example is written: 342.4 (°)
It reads 40 (°)
